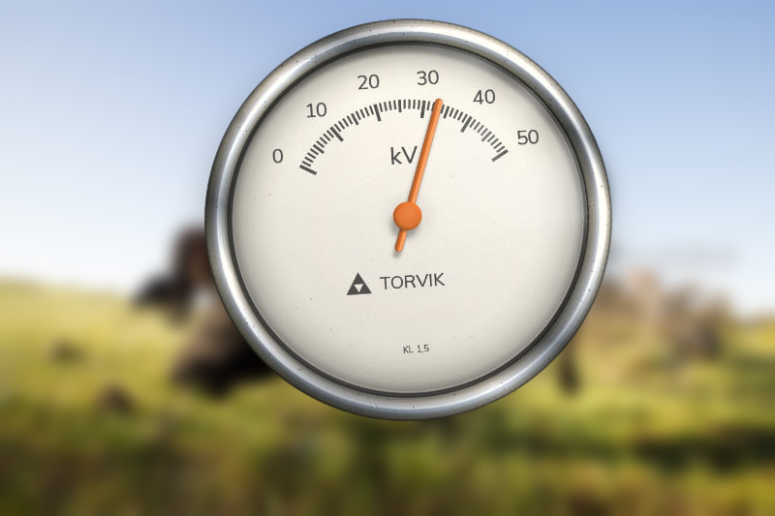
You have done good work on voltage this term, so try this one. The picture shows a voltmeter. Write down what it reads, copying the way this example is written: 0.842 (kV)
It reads 33 (kV)
